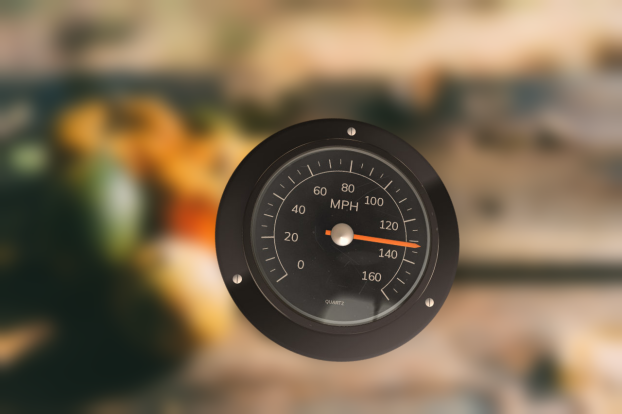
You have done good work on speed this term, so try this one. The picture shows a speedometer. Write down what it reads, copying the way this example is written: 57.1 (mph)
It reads 132.5 (mph)
